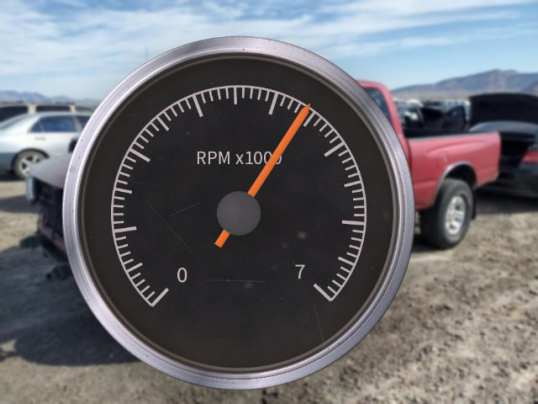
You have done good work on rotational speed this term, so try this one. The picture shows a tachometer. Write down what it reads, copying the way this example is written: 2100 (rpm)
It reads 4400 (rpm)
